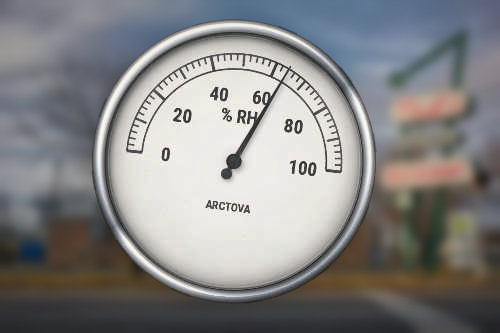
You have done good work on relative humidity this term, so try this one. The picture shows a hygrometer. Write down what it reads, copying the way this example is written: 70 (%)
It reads 64 (%)
